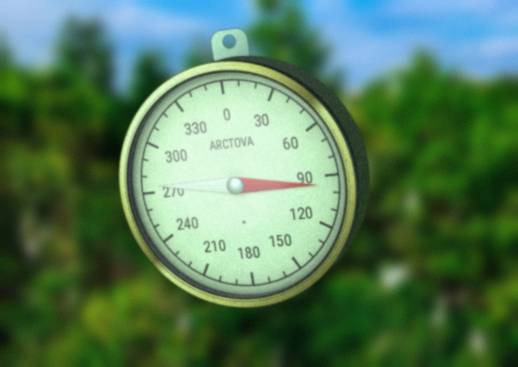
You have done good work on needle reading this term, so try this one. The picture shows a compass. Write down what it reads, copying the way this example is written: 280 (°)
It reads 95 (°)
